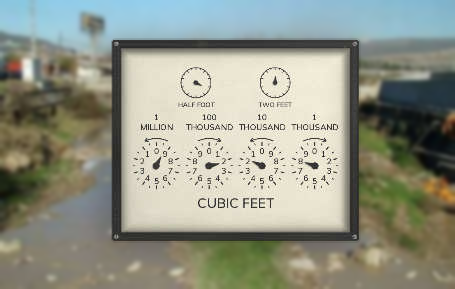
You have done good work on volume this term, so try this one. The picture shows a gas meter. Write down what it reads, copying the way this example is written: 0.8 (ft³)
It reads 921800 (ft³)
